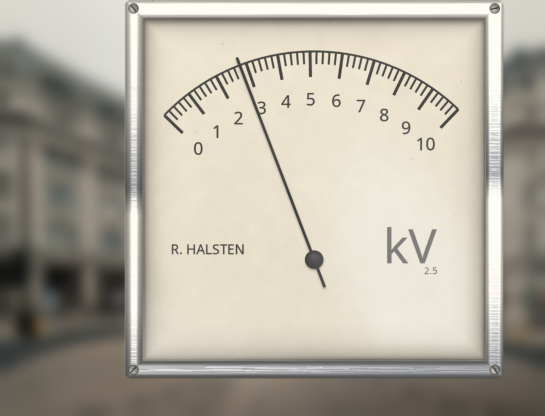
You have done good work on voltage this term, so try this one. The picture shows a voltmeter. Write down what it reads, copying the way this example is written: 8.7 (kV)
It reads 2.8 (kV)
